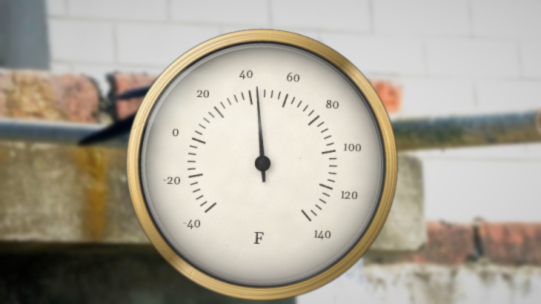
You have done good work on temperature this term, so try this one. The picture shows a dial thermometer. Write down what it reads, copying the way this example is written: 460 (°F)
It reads 44 (°F)
